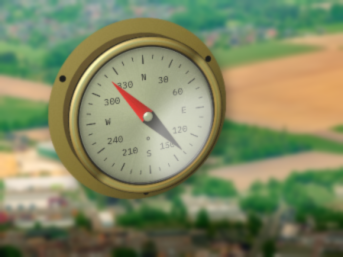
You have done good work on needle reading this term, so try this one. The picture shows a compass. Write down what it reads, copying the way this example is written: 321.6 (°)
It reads 320 (°)
